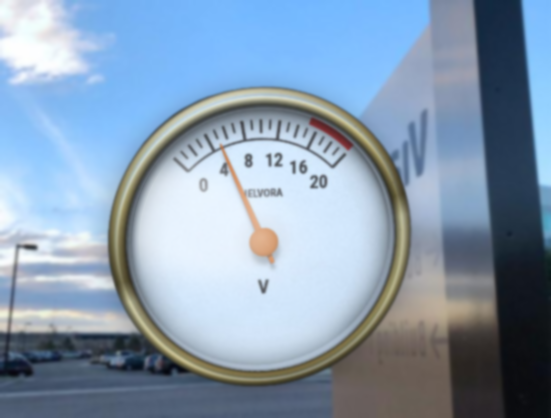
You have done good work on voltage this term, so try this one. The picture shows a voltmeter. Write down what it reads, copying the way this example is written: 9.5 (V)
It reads 5 (V)
